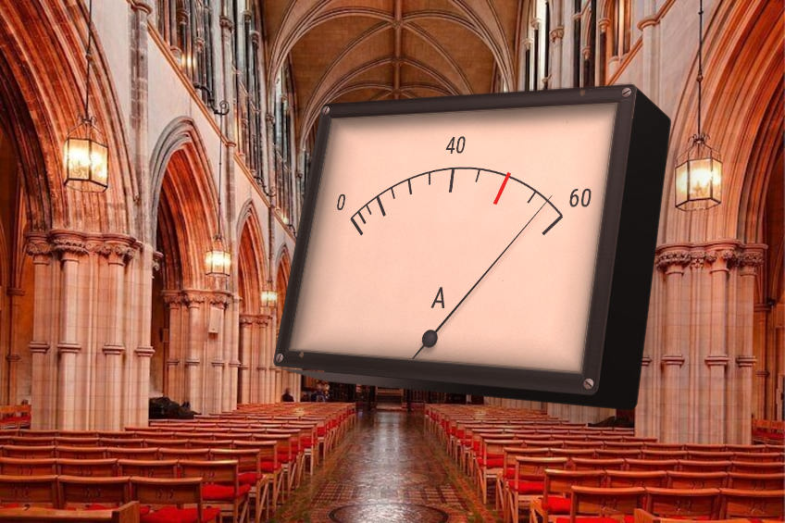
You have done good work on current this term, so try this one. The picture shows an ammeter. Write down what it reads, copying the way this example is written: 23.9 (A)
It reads 57.5 (A)
